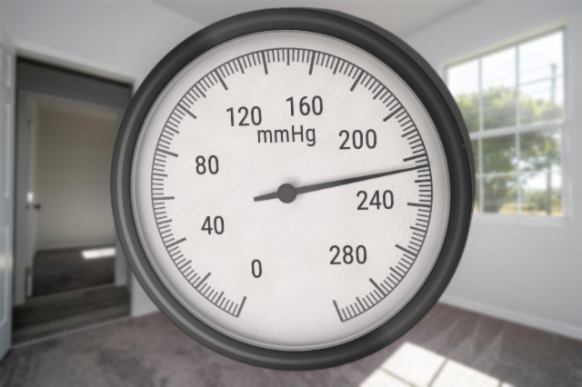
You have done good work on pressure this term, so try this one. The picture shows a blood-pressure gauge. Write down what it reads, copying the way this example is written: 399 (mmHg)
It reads 224 (mmHg)
